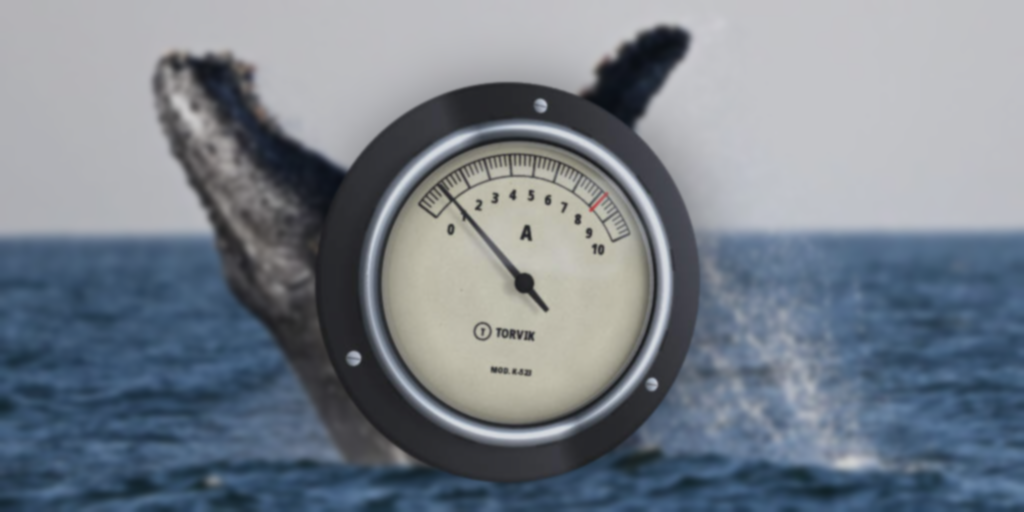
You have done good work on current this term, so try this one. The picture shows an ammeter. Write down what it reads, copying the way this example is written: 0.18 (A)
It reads 1 (A)
